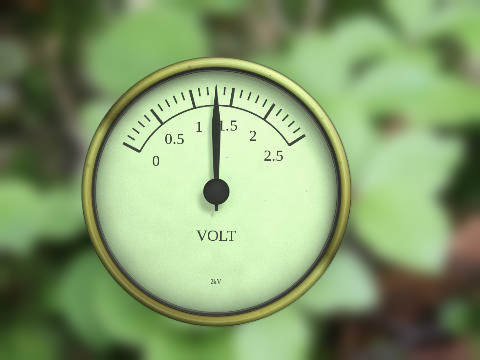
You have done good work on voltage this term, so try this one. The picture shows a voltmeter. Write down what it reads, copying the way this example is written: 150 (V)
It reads 1.3 (V)
